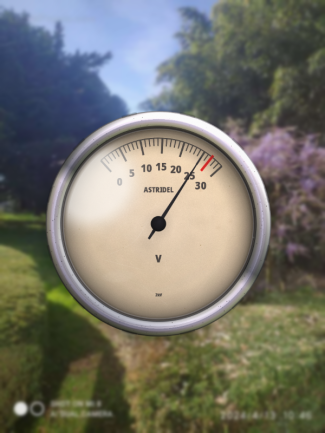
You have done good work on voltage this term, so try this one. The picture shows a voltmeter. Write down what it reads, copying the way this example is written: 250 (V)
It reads 25 (V)
